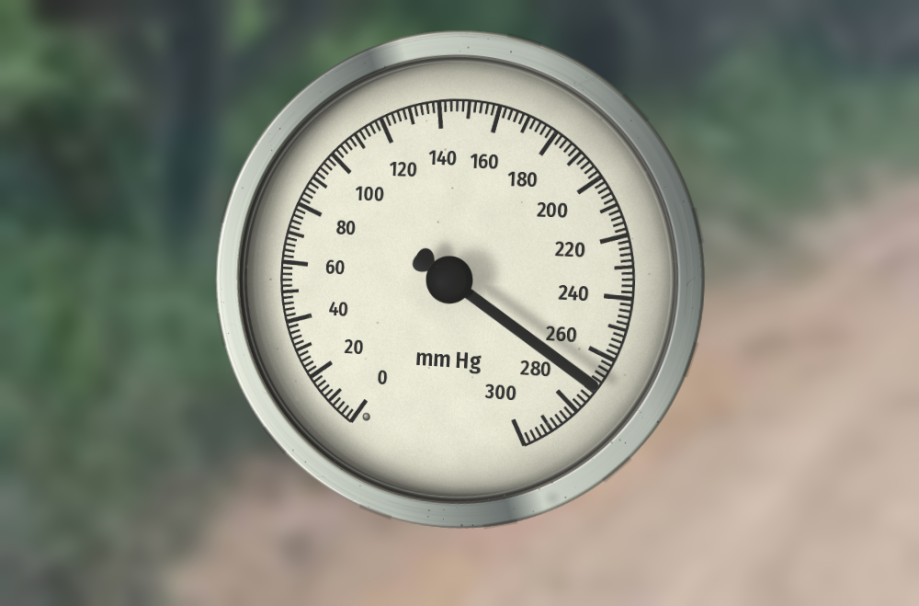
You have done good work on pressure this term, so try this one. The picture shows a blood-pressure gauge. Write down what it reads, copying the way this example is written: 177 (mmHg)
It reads 270 (mmHg)
